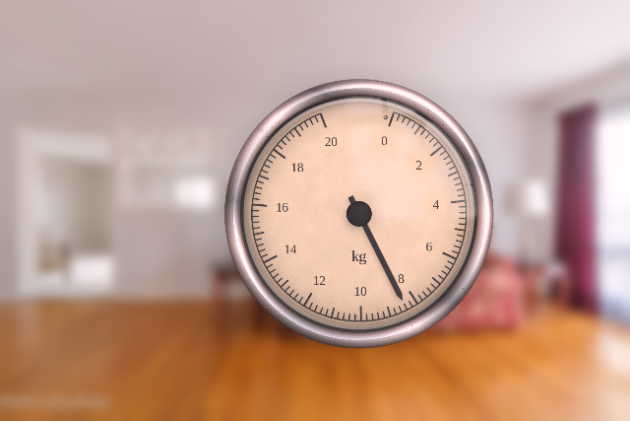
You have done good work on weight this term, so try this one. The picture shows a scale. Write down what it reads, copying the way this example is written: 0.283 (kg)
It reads 8.4 (kg)
